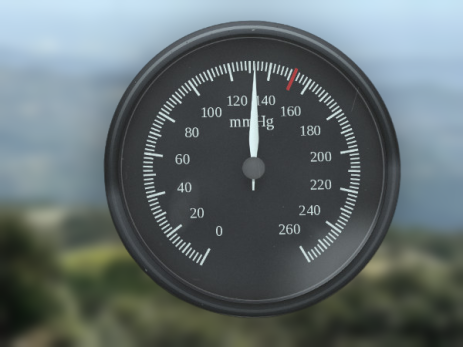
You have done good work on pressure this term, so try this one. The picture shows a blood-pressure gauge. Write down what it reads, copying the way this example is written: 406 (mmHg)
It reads 132 (mmHg)
